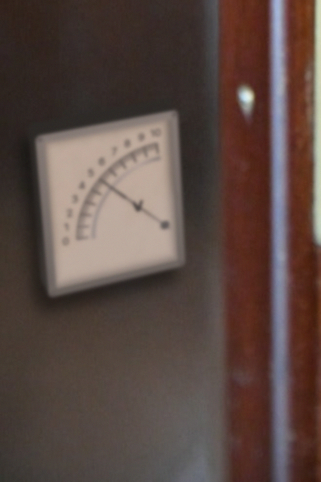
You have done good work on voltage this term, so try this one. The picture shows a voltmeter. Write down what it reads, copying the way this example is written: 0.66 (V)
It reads 5 (V)
